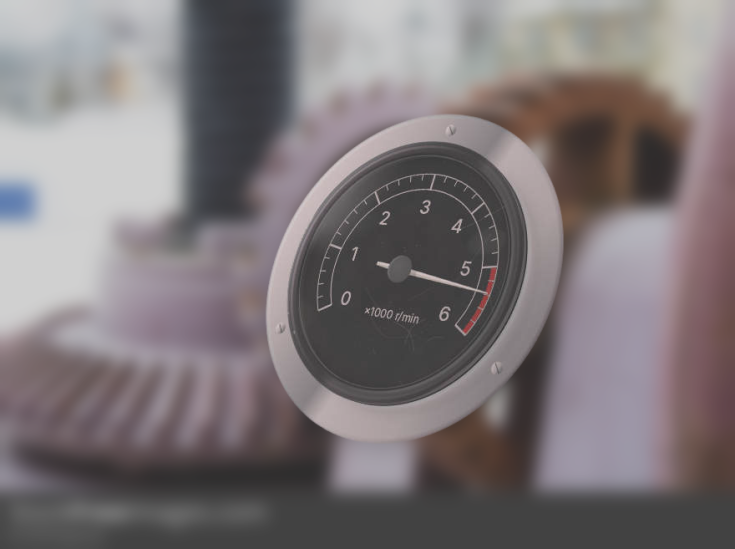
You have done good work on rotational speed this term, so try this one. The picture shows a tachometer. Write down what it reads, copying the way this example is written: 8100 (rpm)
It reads 5400 (rpm)
